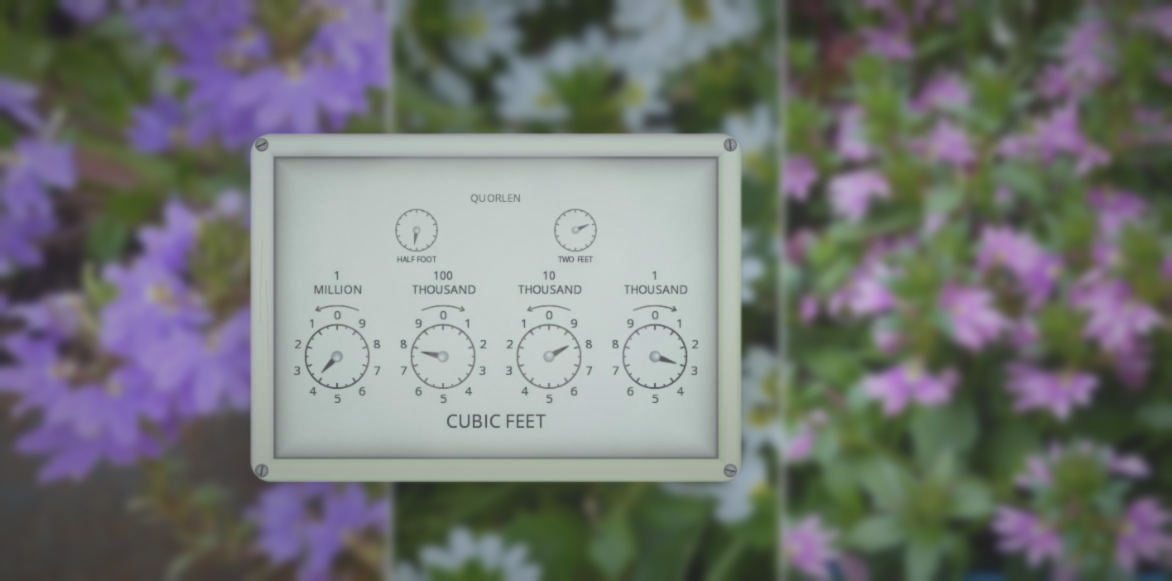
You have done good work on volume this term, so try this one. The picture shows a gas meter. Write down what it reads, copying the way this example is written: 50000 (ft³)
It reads 378300 (ft³)
